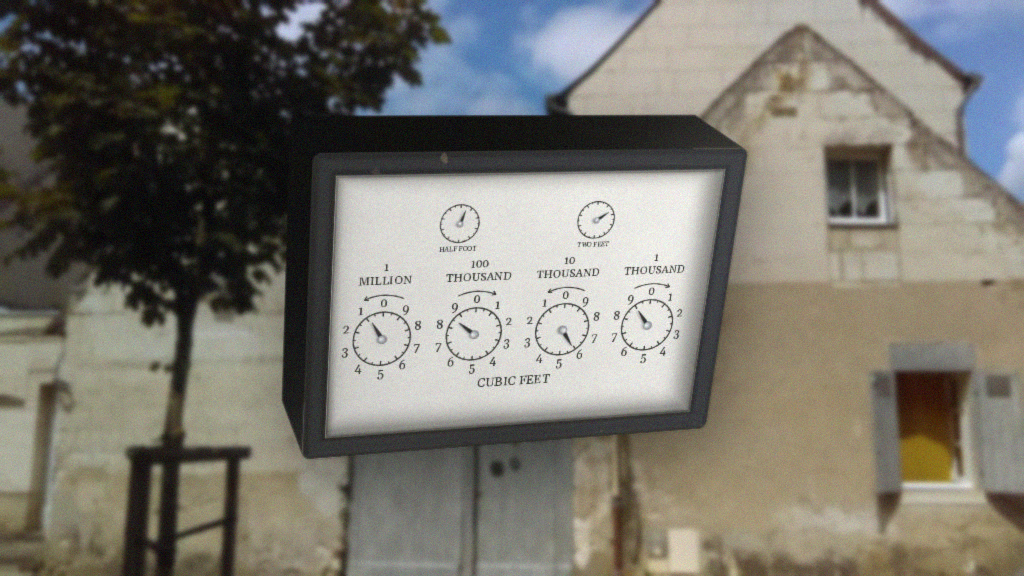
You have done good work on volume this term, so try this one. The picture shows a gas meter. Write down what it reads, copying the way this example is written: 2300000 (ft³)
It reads 85900 (ft³)
